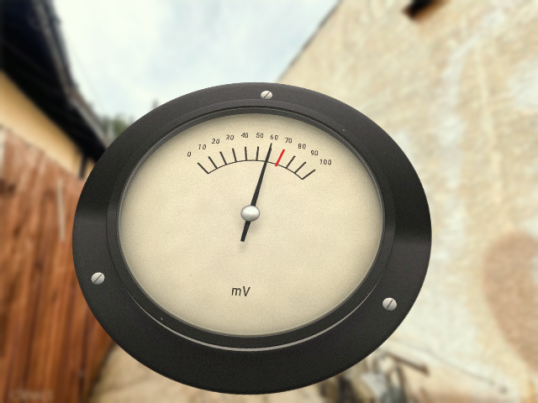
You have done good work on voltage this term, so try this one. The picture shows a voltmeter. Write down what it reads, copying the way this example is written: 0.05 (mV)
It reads 60 (mV)
